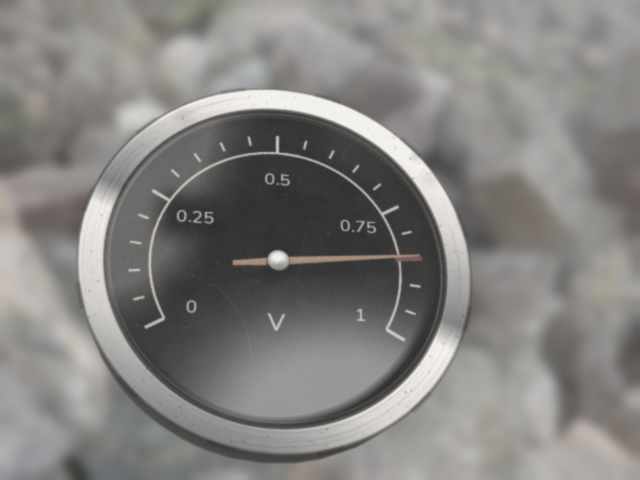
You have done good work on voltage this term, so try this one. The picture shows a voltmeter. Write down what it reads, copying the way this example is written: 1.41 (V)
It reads 0.85 (V)
